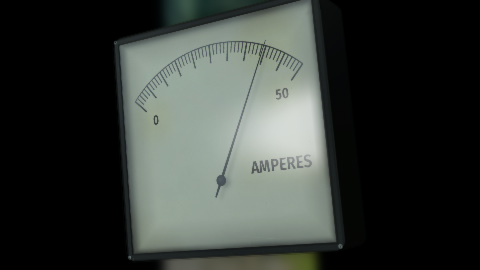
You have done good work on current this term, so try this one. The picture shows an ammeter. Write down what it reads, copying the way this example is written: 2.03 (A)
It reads 40 (A)
